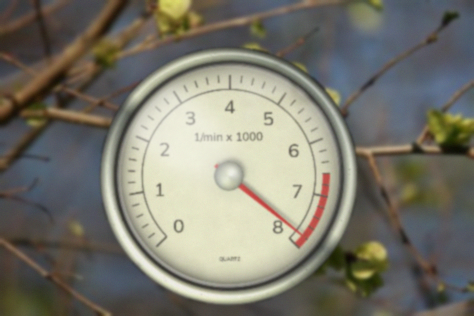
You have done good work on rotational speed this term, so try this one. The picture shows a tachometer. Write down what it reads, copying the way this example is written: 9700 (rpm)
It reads 7800 (rpm)
